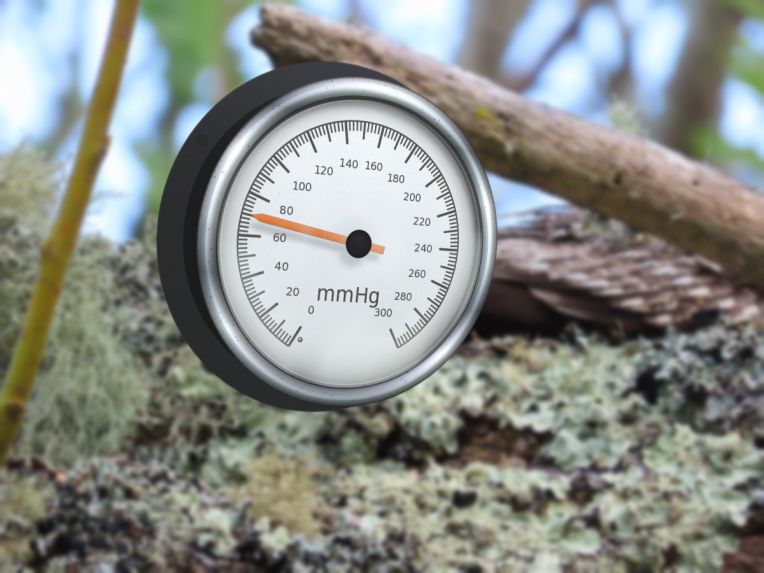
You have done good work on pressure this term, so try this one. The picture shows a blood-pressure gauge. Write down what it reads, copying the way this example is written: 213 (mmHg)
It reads 70 (mmHg)
